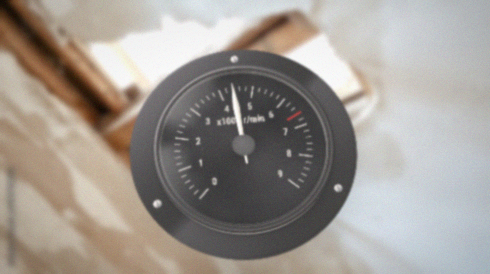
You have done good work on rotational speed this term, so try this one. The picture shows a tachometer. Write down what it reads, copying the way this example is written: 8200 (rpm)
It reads 4400 (rpm)
